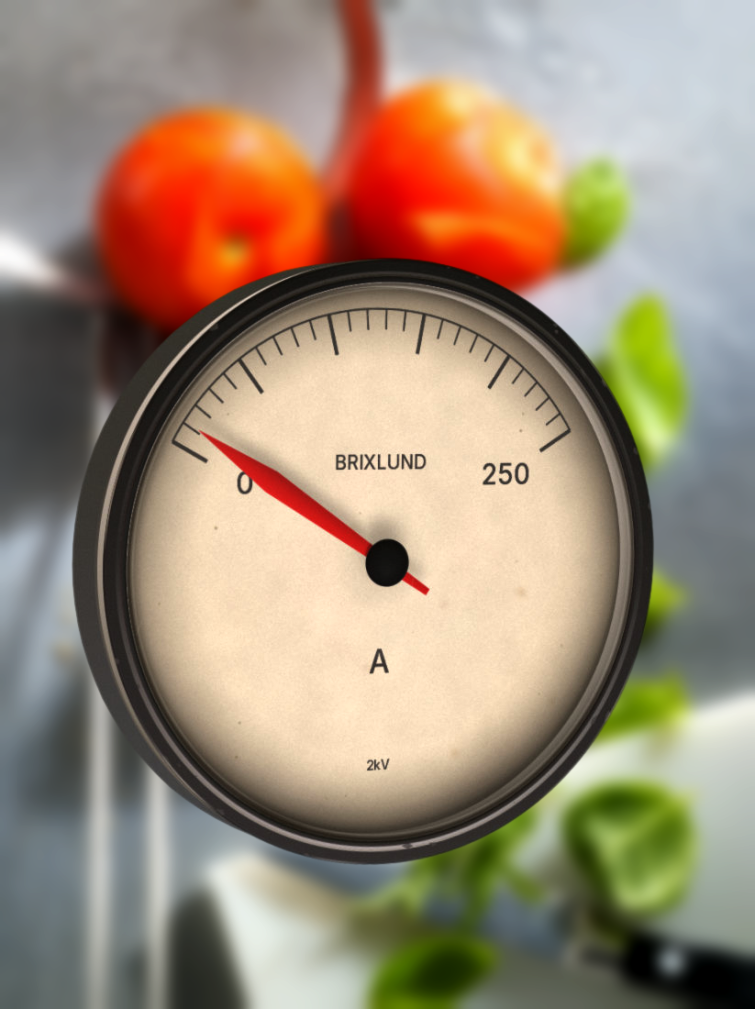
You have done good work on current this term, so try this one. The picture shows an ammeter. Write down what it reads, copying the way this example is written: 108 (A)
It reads 10 (A)
